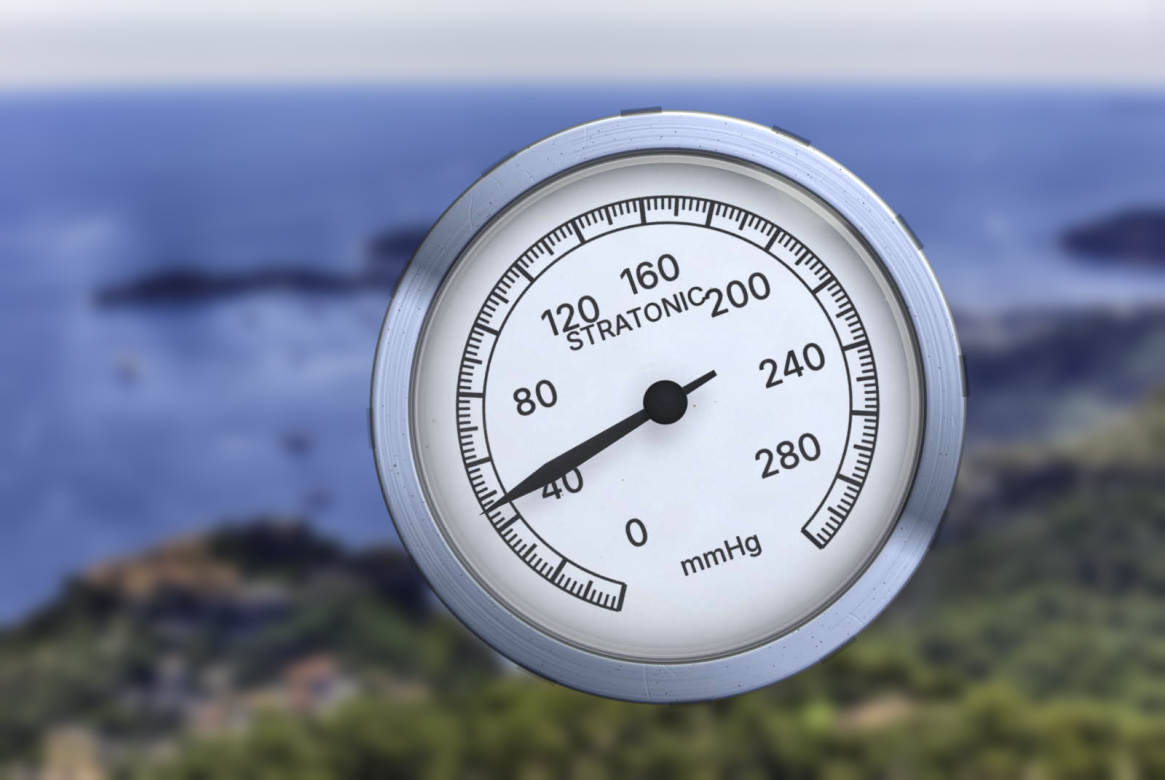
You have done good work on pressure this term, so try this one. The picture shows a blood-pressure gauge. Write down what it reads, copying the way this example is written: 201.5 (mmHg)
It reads 46 (mmHg)
